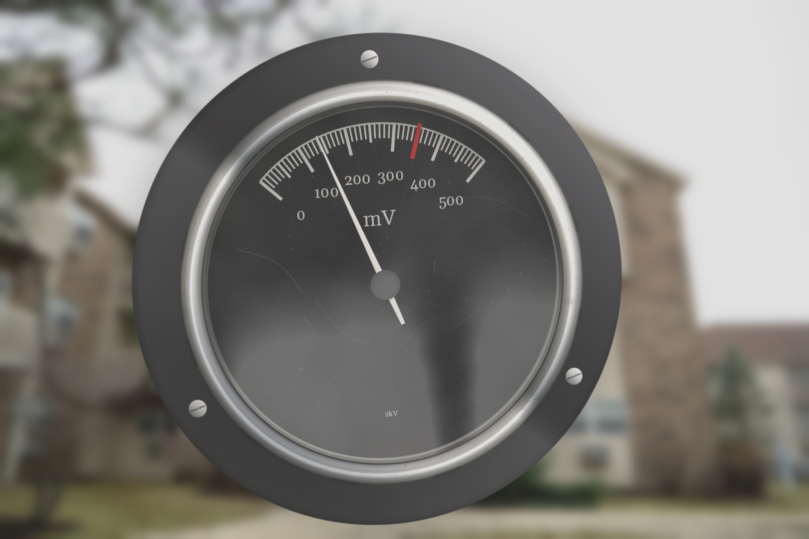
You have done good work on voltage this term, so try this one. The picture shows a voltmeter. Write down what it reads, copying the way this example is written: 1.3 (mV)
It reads 140 (mV)
